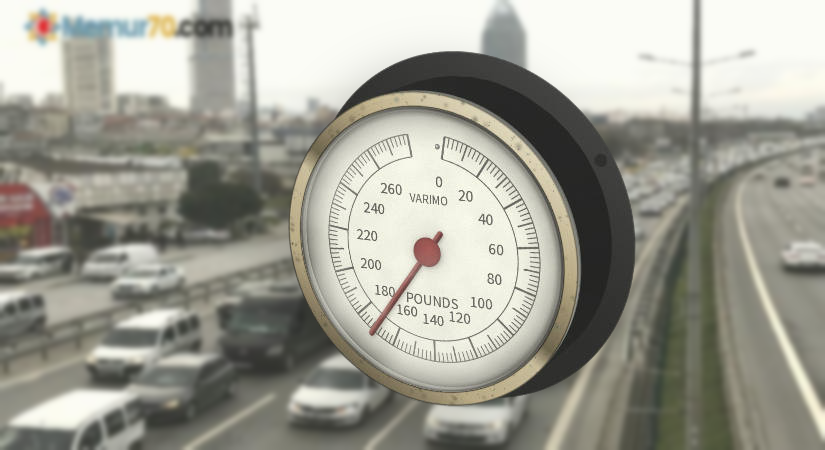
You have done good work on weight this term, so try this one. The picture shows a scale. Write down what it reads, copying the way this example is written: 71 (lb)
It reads 170 (lb)
